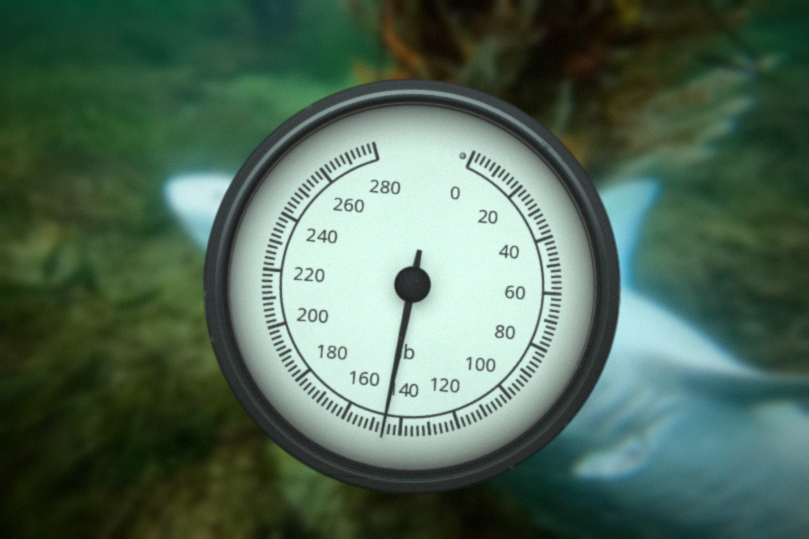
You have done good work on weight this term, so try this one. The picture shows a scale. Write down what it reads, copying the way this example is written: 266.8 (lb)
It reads 146 (lb)
